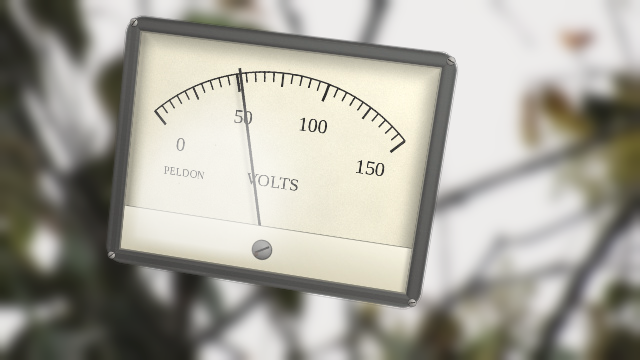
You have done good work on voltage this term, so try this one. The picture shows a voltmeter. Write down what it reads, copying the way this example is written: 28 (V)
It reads 52.5 (V)
